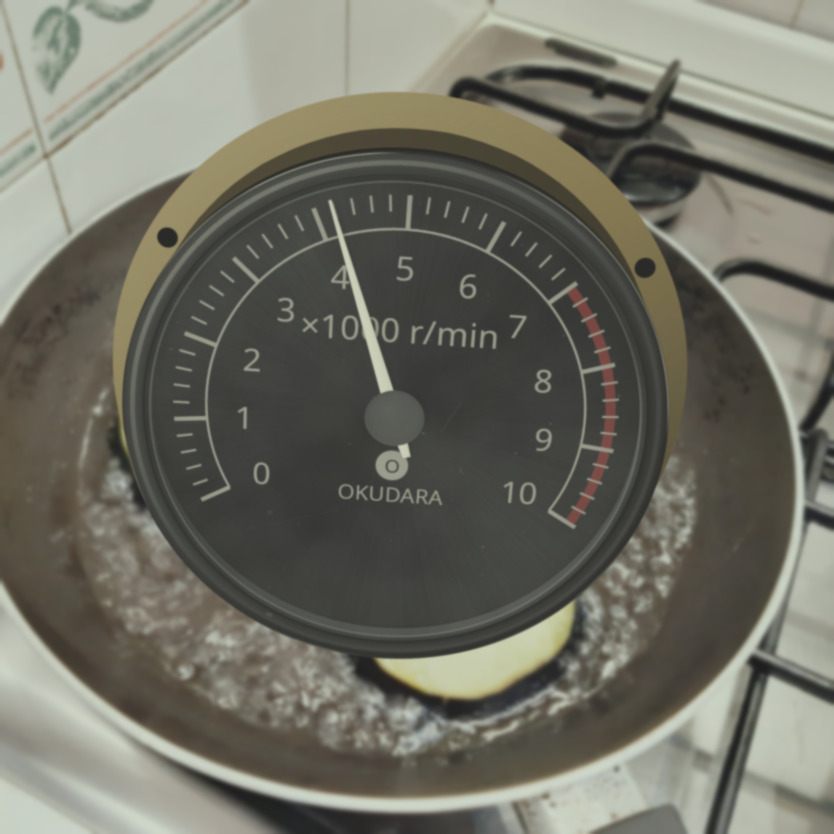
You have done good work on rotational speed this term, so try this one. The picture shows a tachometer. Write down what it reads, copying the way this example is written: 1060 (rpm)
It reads 4200 (rpm)
